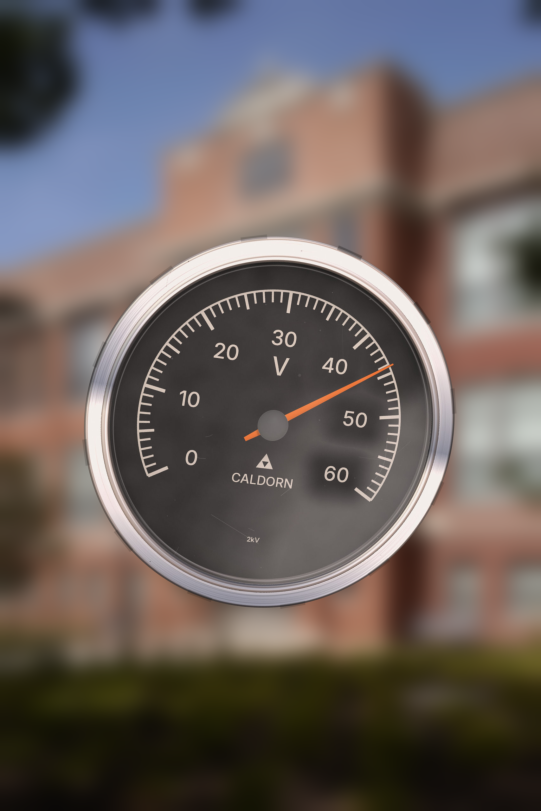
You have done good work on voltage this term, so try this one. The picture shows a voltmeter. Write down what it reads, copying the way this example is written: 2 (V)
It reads 44 (V)
